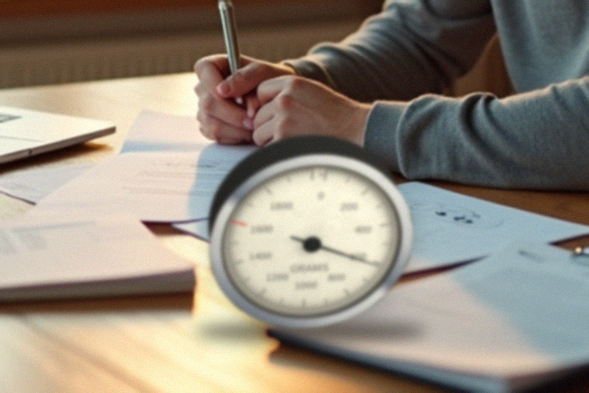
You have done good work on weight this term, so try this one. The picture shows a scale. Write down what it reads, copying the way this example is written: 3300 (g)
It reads 600 (g)
